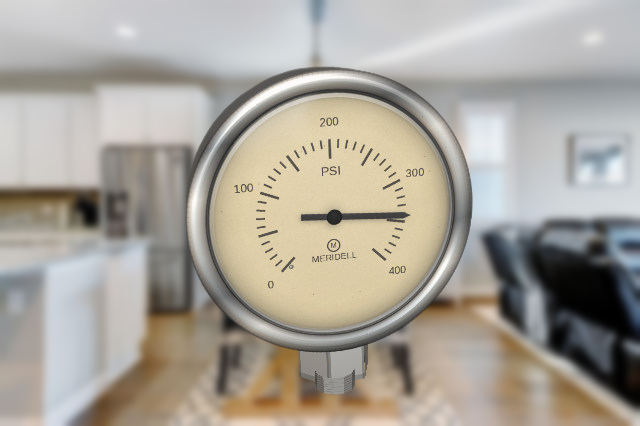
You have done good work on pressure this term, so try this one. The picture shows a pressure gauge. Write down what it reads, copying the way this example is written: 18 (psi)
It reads 340 (psi)
